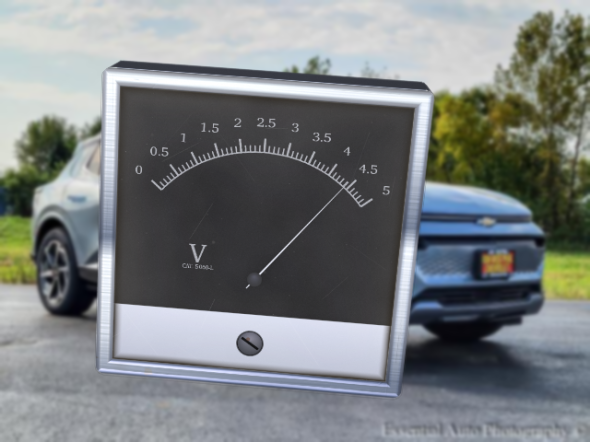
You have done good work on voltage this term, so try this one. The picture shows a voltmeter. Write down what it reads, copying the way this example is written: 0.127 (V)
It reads 4.4 (V)
